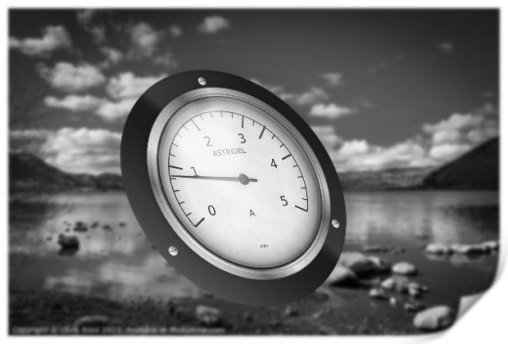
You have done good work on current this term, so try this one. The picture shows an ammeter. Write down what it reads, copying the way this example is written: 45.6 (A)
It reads 0.8 (A)
